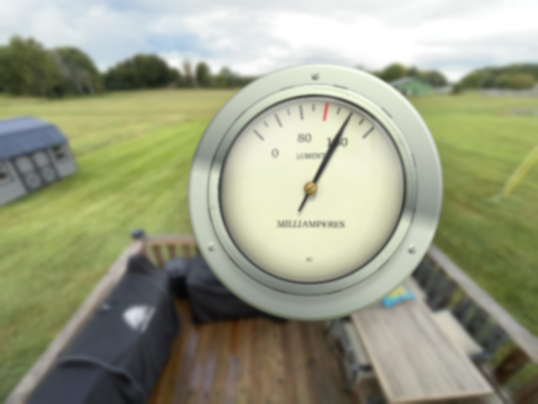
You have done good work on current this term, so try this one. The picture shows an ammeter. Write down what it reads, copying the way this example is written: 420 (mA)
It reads 160 (mA)
